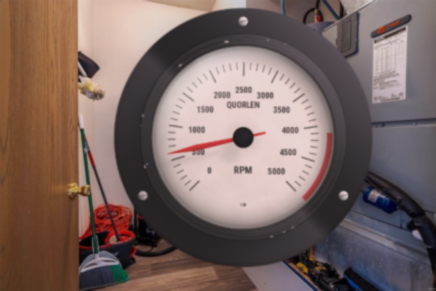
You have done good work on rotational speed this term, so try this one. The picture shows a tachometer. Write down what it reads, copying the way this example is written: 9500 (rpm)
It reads 600 (rpm)
